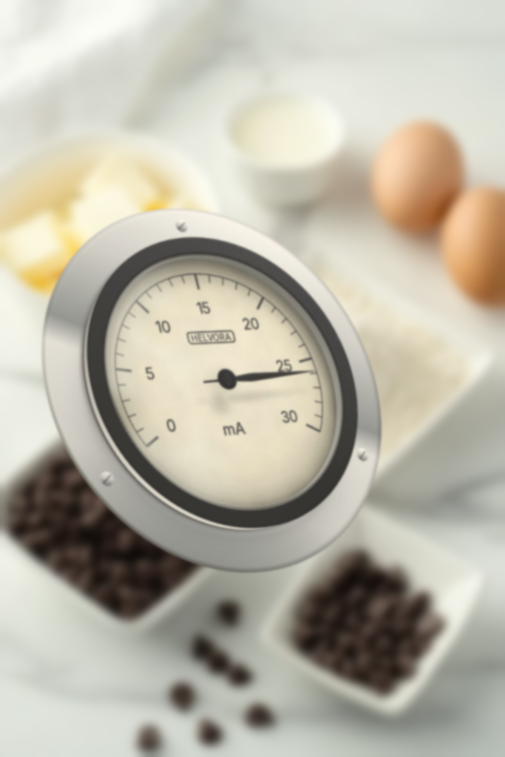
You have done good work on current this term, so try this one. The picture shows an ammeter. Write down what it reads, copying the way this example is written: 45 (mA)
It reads 26 (mA)
